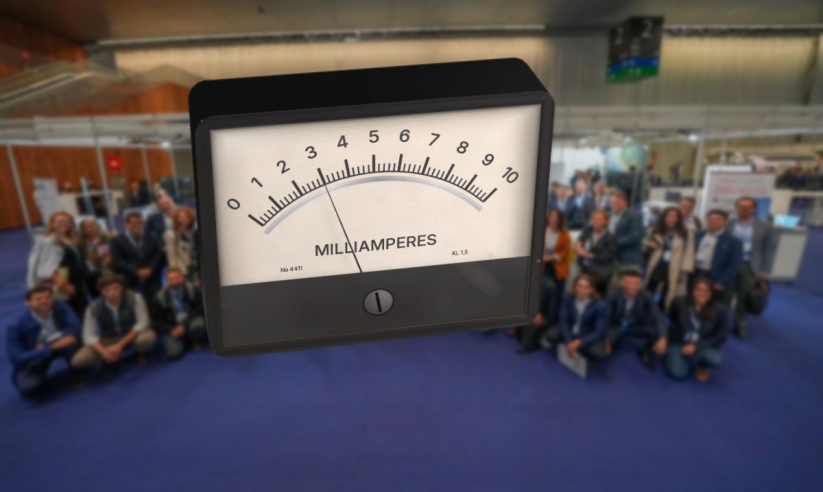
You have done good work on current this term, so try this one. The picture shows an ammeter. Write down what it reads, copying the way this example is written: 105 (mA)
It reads 3 (mA)
